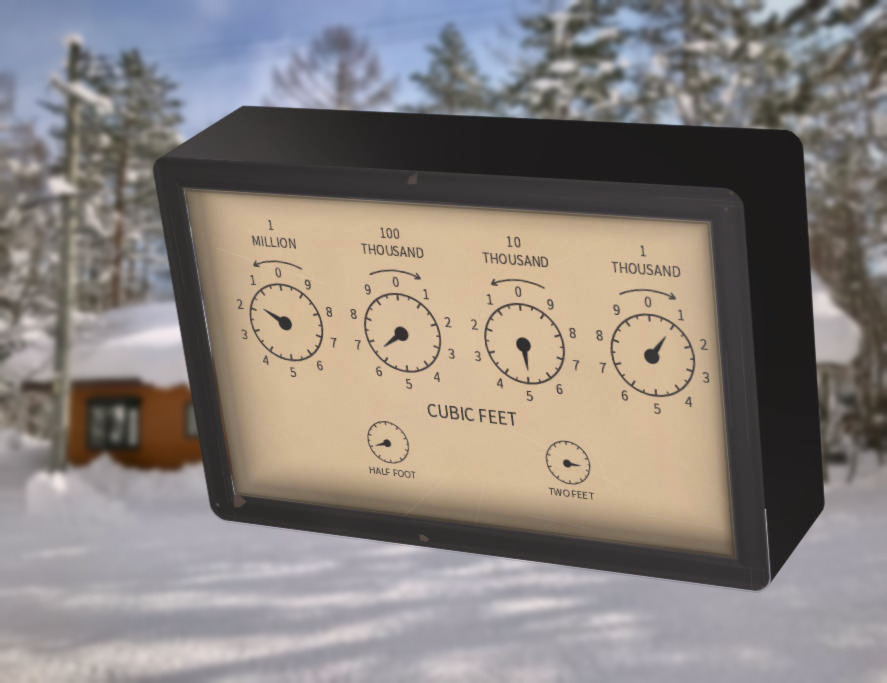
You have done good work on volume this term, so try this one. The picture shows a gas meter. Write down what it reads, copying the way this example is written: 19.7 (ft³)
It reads 165100 (ft³)
